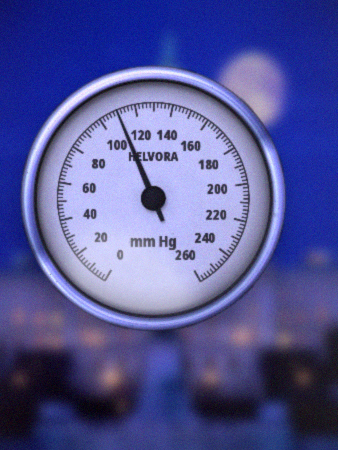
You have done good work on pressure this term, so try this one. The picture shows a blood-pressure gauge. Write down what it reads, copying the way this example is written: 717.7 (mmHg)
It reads 110 (mmHg)
